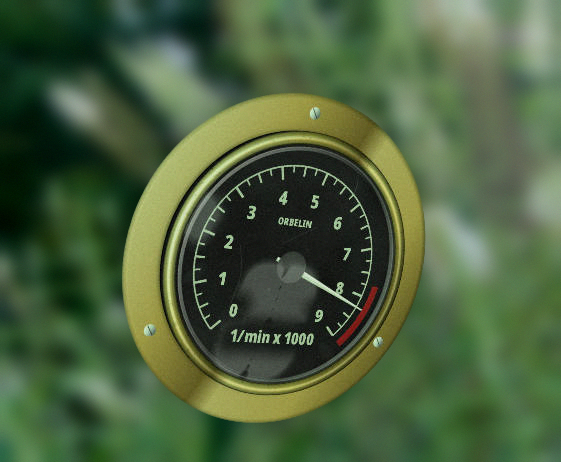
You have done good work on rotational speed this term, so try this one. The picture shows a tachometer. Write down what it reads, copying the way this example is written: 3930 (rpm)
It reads 8250 (rpm)
